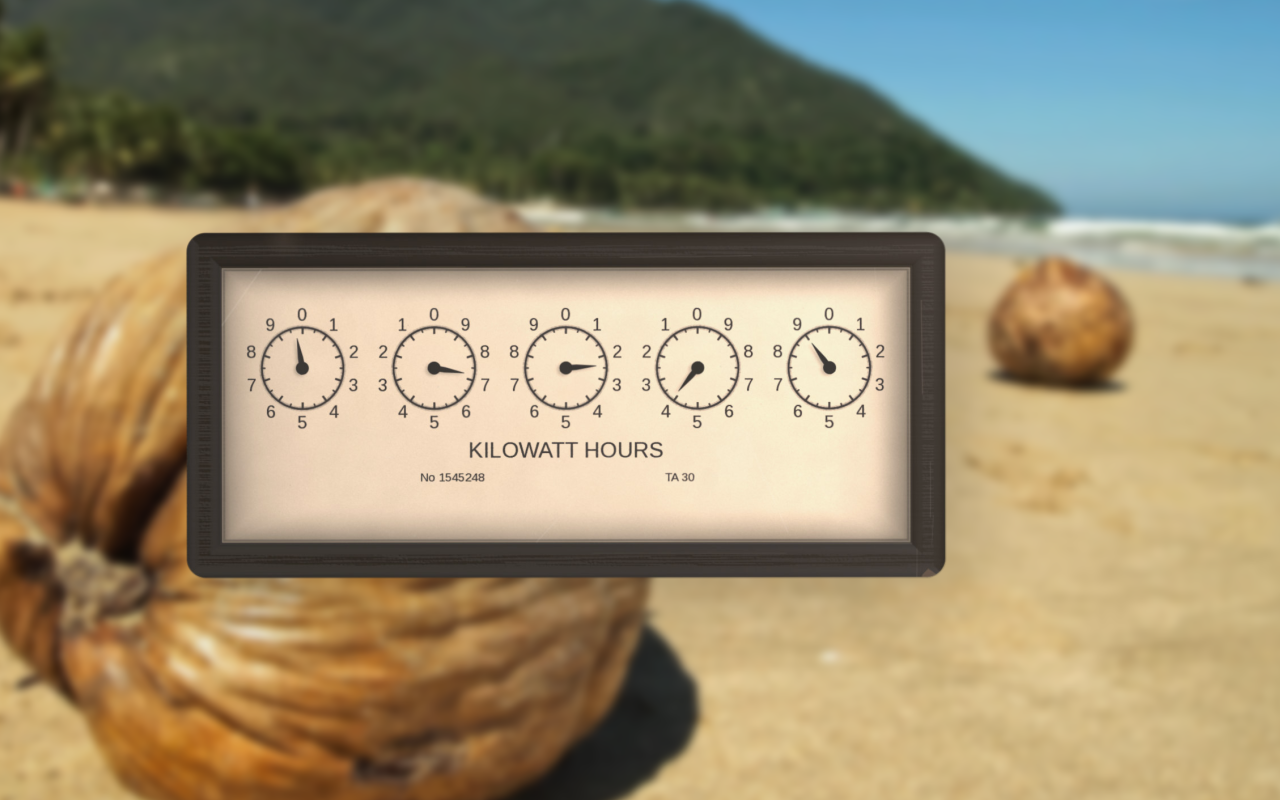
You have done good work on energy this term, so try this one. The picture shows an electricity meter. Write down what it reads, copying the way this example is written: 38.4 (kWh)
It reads 97239 (kWh)
